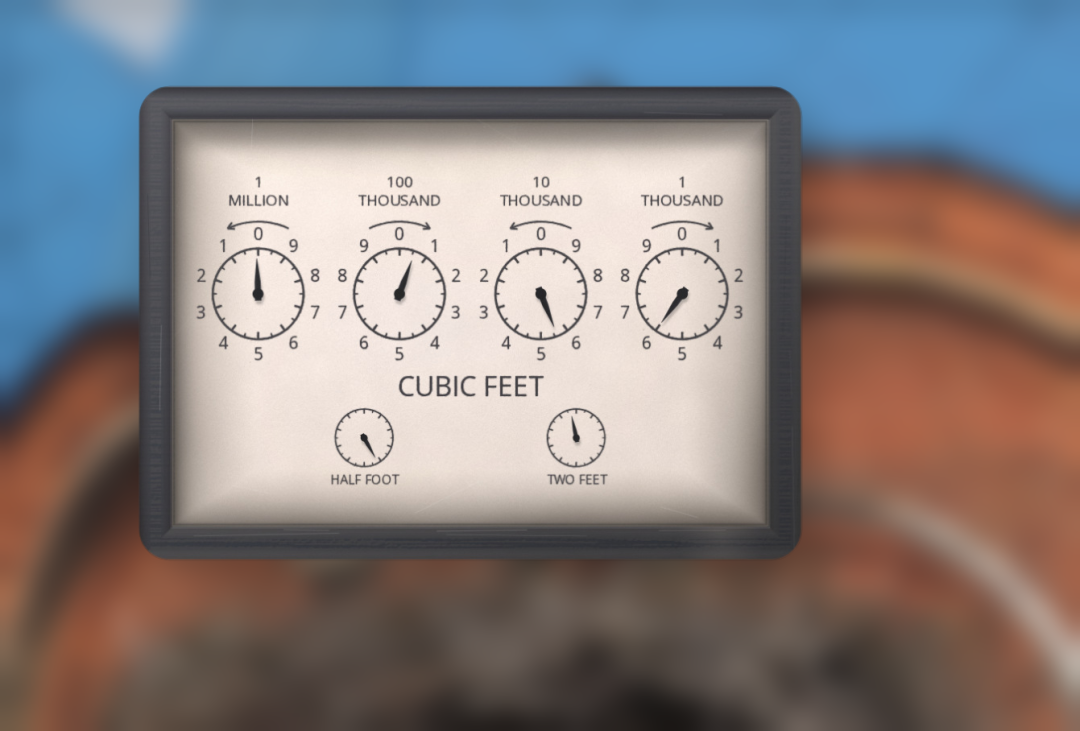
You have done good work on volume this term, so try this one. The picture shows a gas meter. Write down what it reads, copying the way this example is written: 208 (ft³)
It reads 5600 (ft³)
